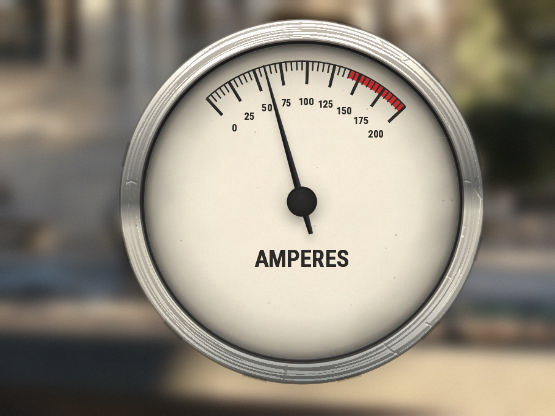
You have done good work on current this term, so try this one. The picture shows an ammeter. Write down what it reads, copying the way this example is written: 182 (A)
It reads 60 (A)
